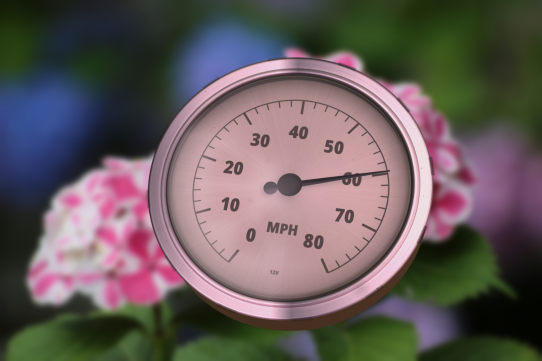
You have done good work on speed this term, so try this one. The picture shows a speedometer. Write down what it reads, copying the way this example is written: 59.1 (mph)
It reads 60 (mph)
